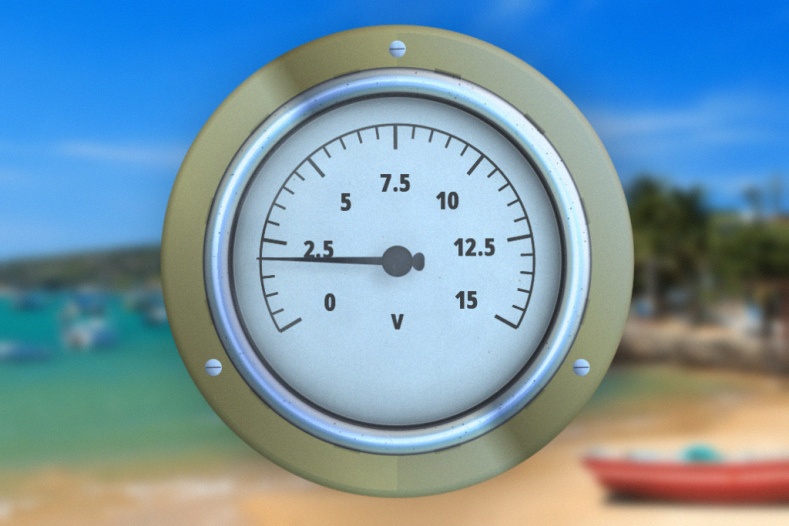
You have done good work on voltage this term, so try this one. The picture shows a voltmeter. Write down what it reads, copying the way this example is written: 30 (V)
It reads 2 (V)
